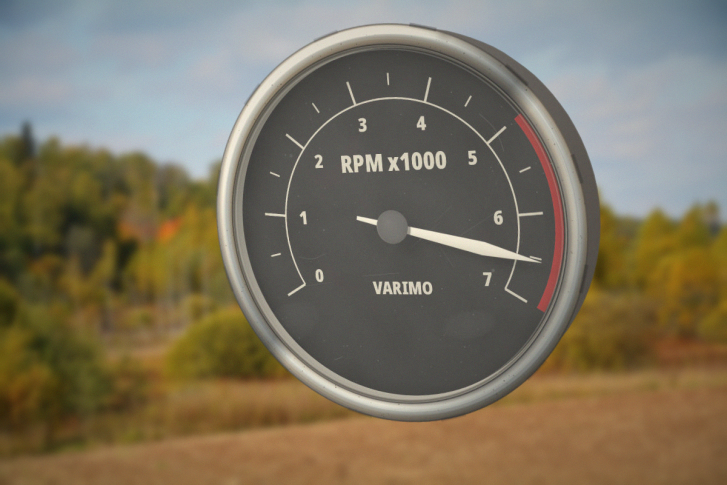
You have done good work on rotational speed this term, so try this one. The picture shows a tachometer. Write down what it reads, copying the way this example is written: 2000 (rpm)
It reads 6500 (rpm)
